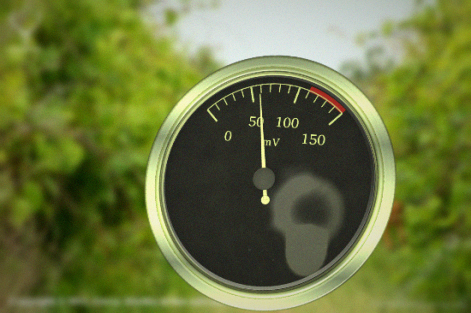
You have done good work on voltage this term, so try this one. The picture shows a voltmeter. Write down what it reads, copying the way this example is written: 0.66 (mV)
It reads 60 (mV)
